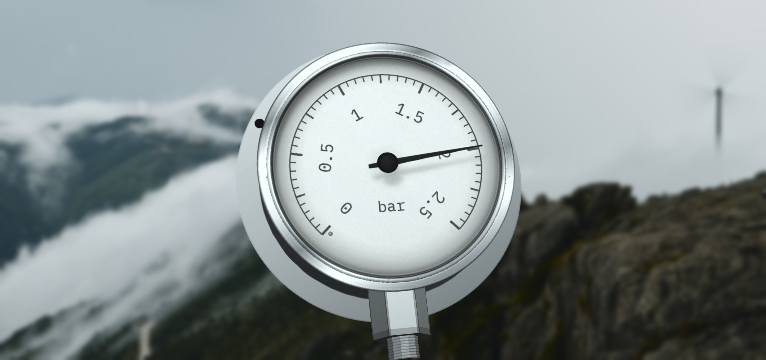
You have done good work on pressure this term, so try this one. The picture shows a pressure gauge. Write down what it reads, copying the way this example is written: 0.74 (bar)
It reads 2 (bar)
